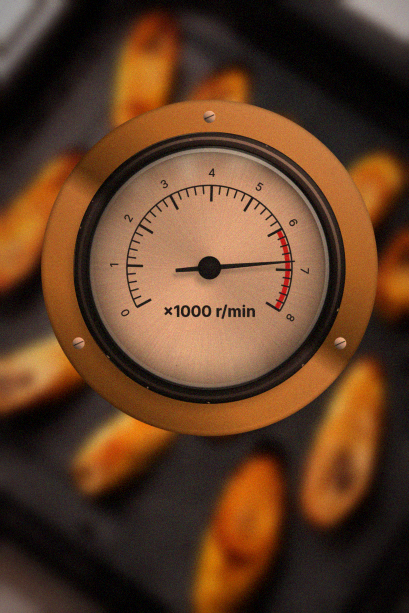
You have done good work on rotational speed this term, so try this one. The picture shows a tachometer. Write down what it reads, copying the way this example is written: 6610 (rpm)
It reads 6800 (rpm)
